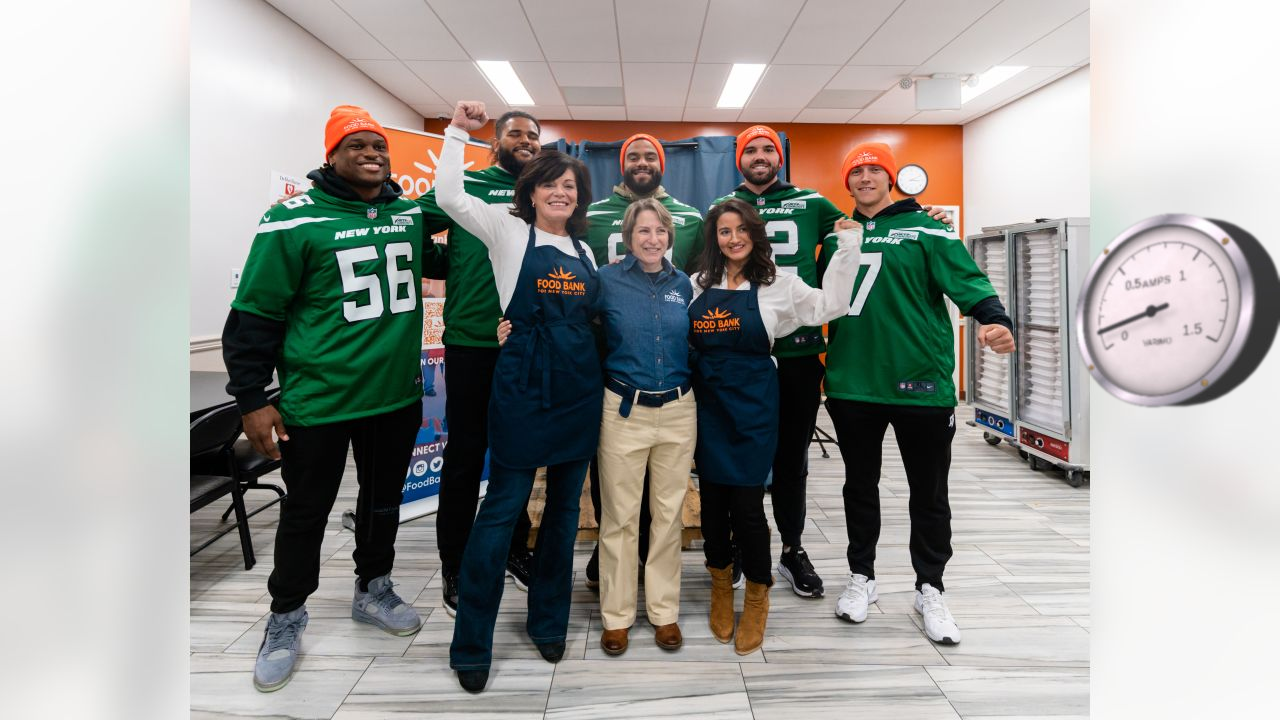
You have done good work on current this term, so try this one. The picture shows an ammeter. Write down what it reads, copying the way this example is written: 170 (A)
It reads 0.1 (A)
